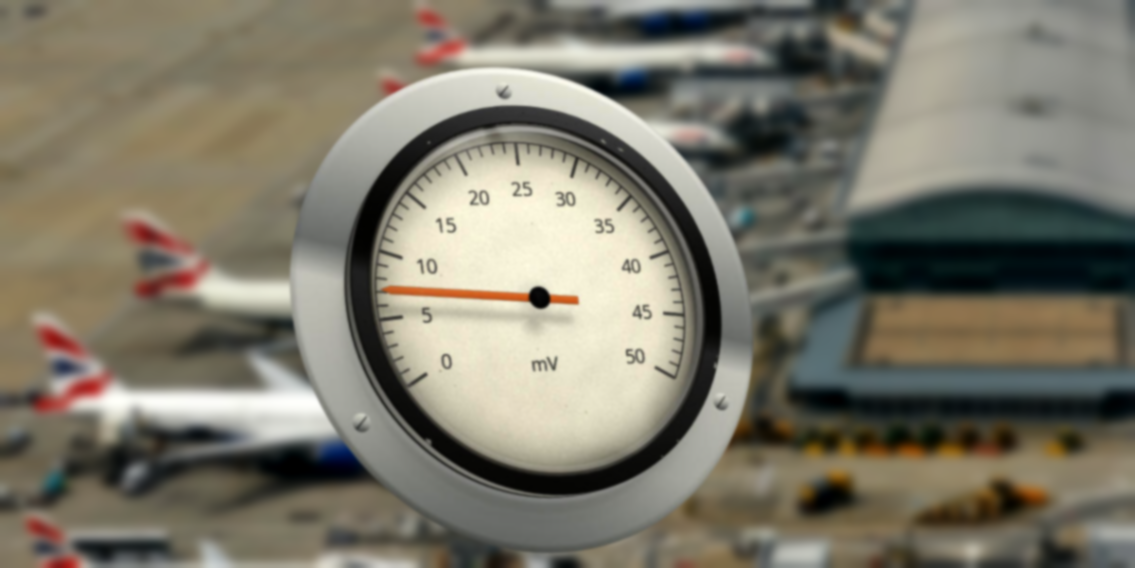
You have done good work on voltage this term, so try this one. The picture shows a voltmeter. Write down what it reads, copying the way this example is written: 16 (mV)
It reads 7 (mV)
